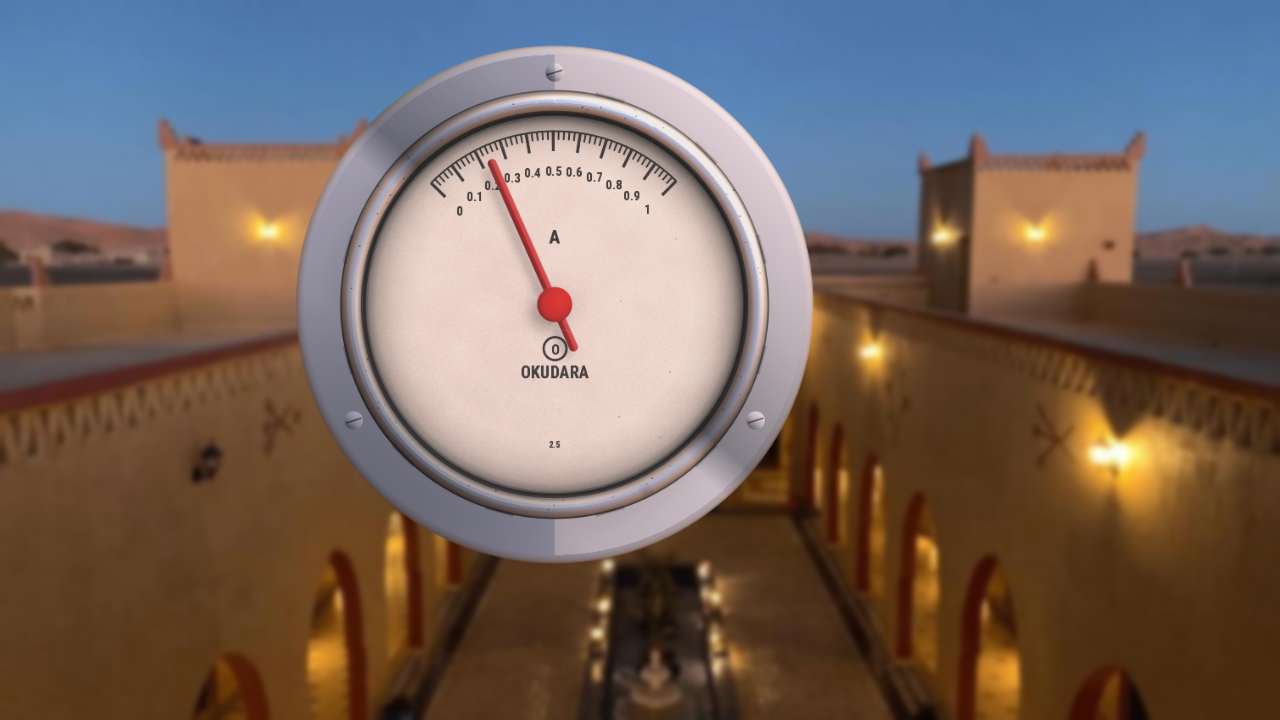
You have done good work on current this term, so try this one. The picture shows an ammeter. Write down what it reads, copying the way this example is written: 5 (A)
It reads 0.24 (A)
